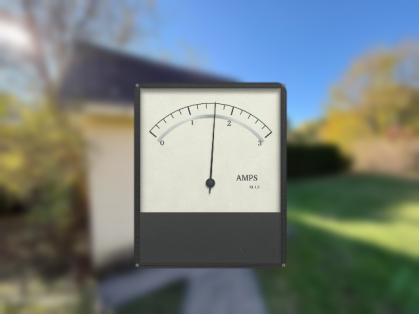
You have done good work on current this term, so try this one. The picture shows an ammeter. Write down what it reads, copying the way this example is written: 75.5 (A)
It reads 1.6 (A)
